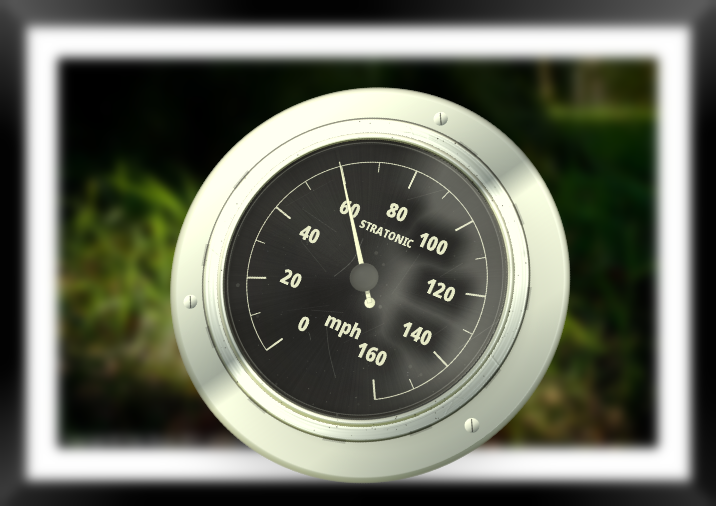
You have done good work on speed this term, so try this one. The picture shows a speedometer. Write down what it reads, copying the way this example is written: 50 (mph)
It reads 60 (mph)
